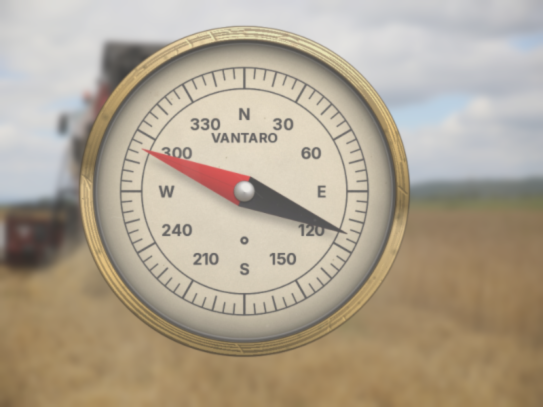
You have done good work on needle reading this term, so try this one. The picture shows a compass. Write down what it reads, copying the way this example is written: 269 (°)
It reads 292.5 (°)
